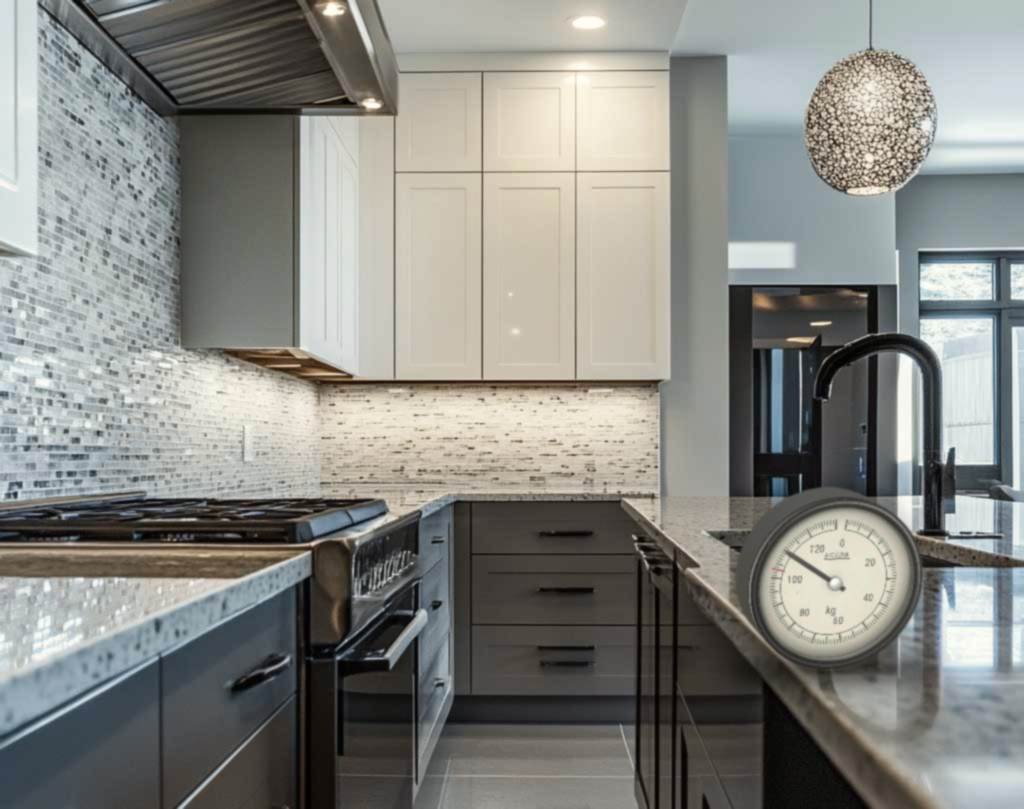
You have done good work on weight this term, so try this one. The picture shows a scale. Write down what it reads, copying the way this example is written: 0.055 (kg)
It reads 110 (kg)
